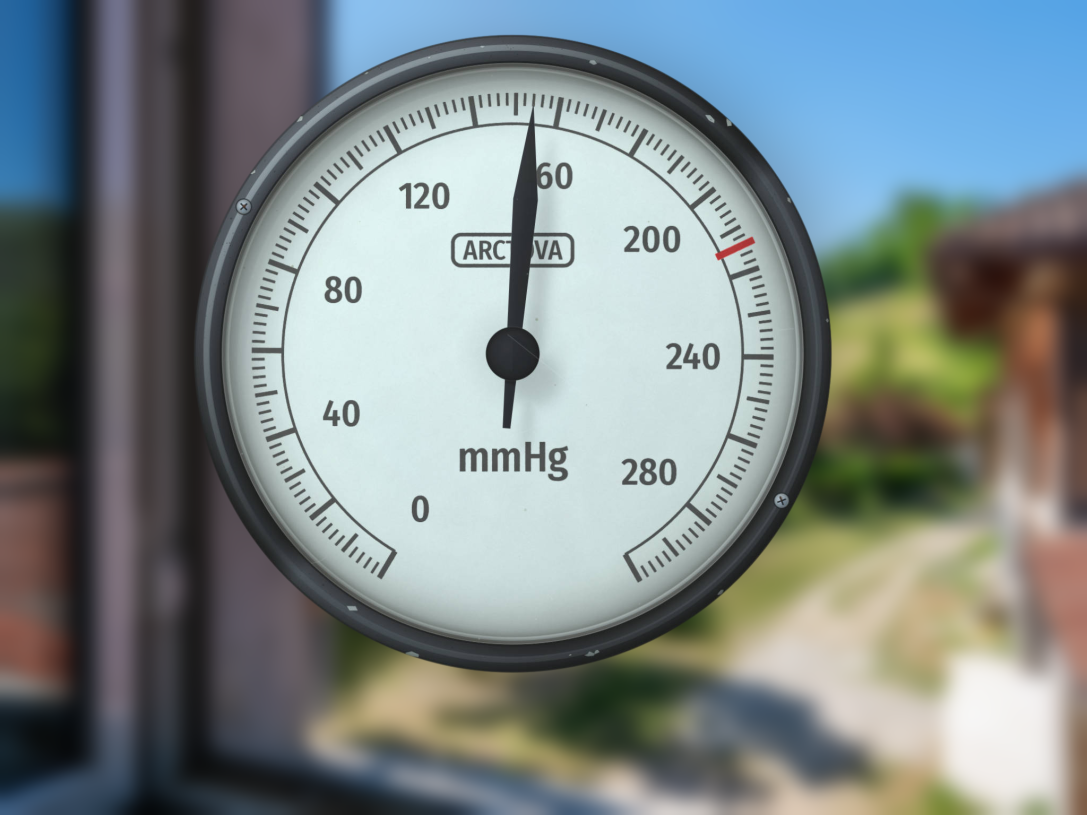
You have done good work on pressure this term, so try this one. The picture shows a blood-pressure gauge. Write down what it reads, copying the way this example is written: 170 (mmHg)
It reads 154 (mmHg)
